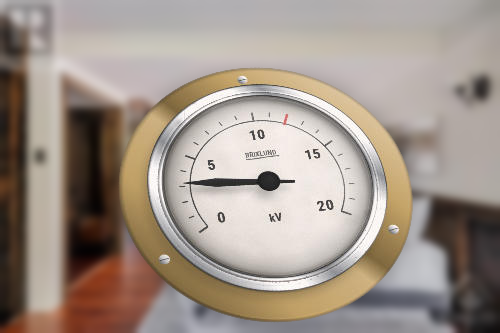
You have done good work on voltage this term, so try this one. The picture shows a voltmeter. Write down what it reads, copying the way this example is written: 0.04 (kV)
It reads 3 (kV)
